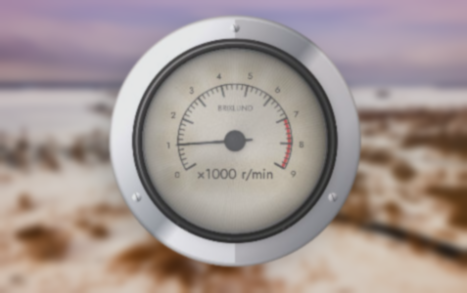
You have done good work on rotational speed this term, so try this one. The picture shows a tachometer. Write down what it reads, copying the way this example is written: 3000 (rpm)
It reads 1000 (rpm)
